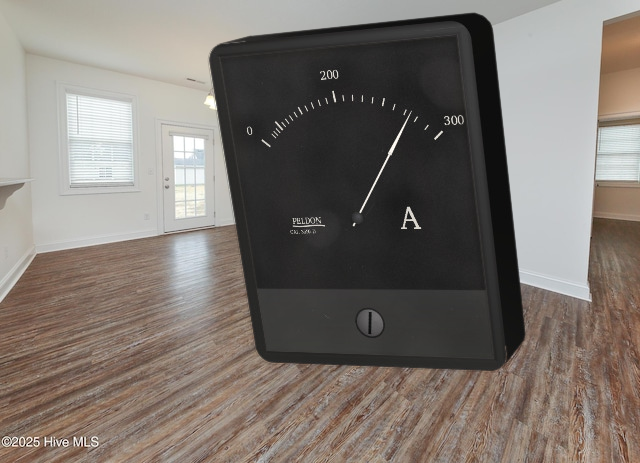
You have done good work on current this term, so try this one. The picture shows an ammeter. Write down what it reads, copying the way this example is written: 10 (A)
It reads 275 (A)
